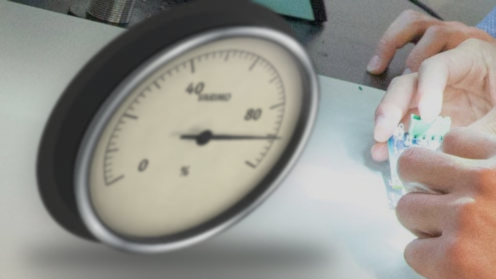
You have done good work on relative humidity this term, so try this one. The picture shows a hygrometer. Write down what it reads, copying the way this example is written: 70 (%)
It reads 90 (%)
